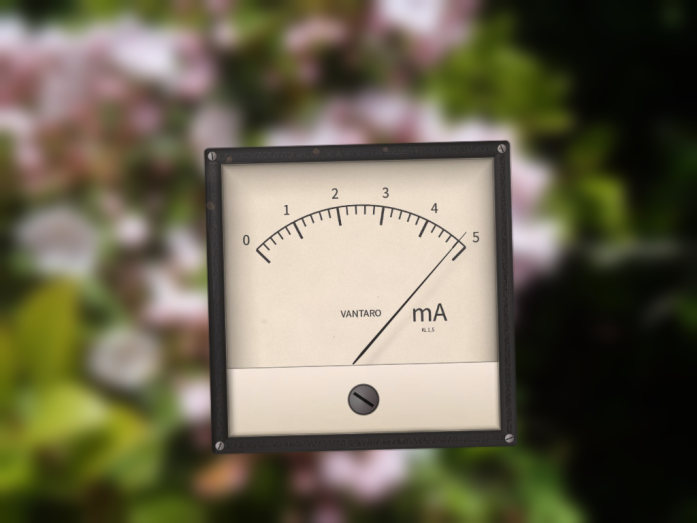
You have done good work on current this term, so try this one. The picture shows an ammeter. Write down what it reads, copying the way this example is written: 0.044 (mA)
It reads 4.8 (mA)
